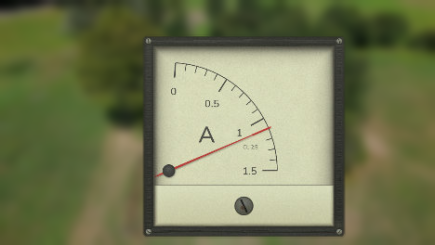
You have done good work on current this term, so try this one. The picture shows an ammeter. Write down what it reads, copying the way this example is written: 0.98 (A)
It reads 1.1 (A)
